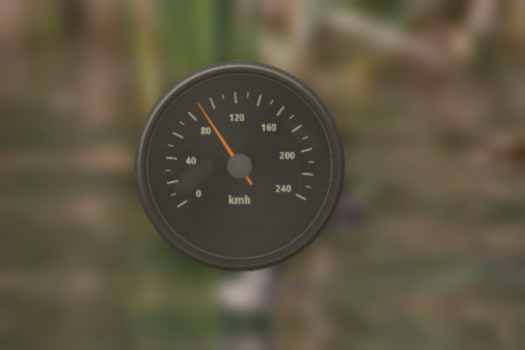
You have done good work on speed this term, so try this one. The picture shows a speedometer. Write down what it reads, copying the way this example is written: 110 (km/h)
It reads 90 (km/h)
